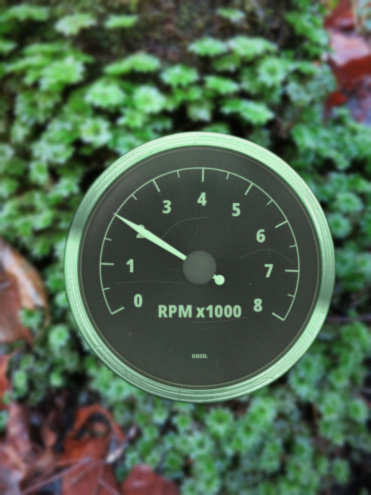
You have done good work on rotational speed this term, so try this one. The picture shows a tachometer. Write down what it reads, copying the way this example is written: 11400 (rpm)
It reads 2000 (rpm)
